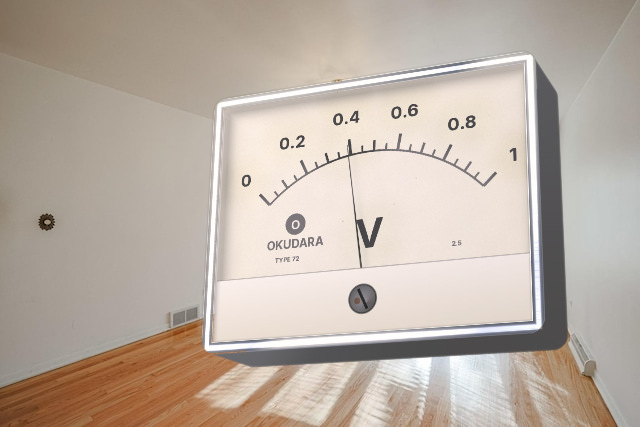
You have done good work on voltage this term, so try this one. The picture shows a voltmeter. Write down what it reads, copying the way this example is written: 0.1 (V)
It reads 0.4 (V)
